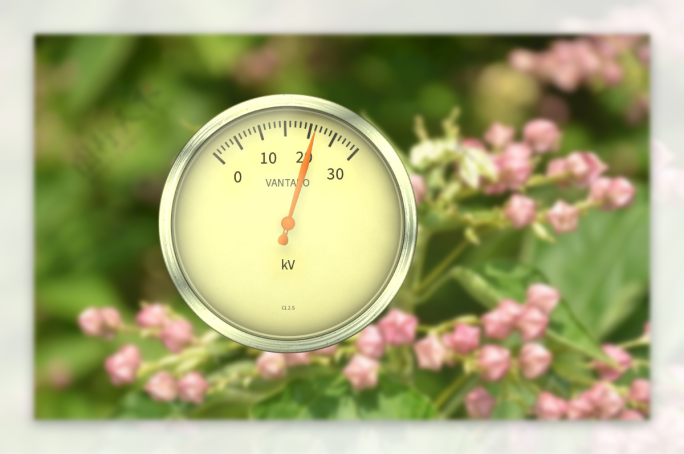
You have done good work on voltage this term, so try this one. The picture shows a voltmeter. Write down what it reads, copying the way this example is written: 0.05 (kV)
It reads 21 (kV)
